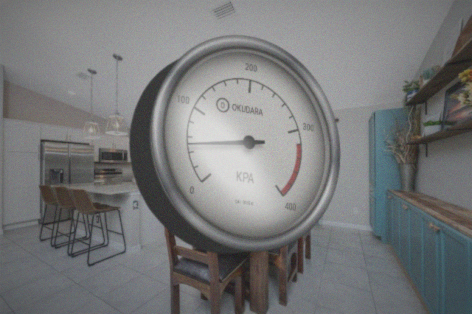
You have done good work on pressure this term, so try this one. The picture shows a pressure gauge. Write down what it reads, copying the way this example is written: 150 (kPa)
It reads 50 (kPa)
